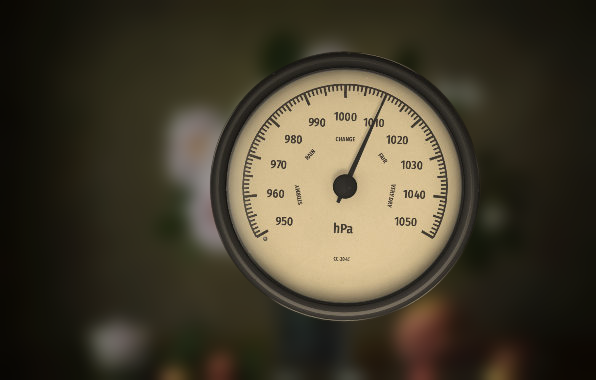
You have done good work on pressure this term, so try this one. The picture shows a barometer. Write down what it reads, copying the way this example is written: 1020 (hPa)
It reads 1010 (hPa)
